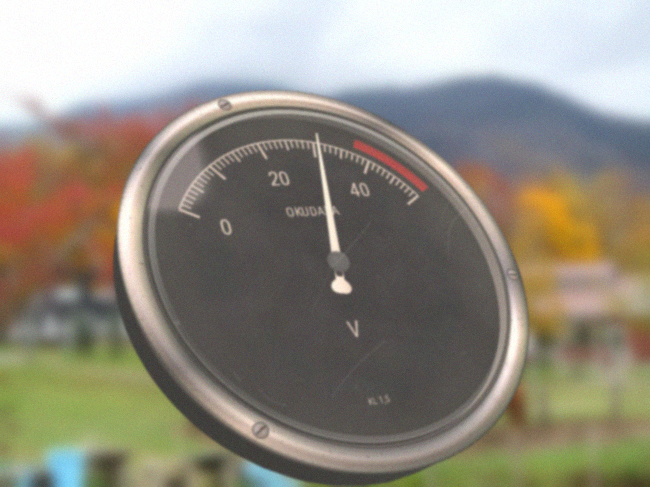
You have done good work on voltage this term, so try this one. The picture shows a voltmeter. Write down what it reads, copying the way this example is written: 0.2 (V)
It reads 30 (V)
